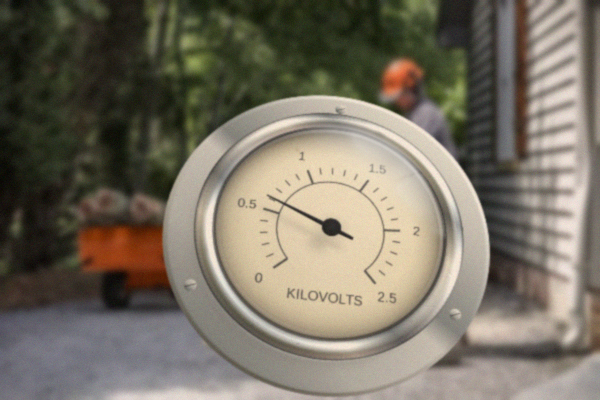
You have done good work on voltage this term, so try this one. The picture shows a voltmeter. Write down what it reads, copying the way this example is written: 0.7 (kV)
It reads 0.6 (kV)
